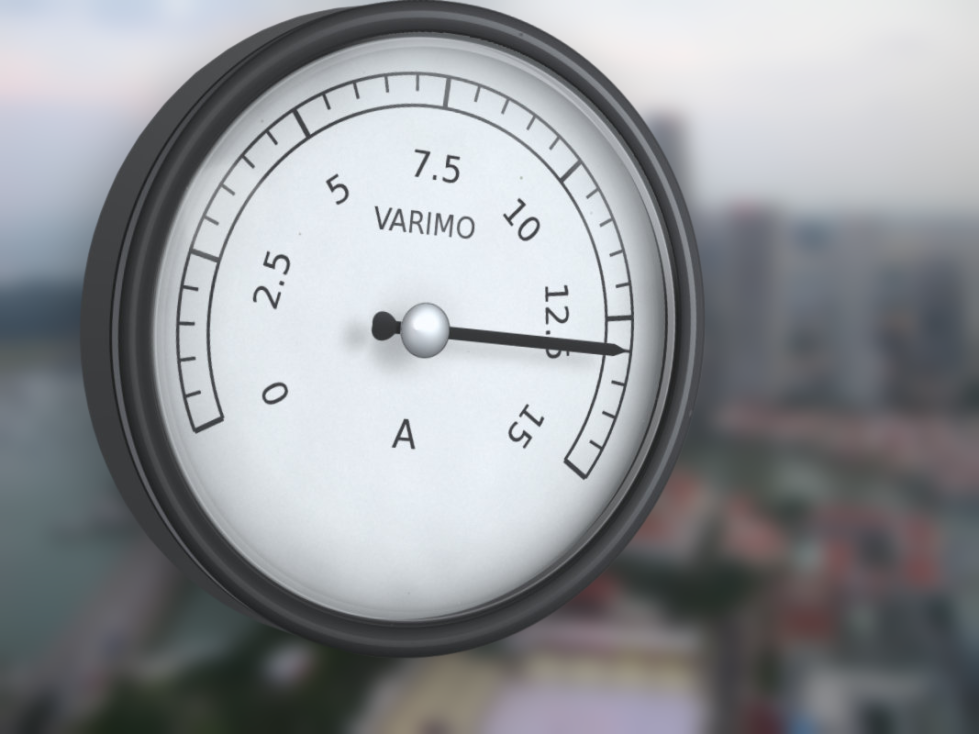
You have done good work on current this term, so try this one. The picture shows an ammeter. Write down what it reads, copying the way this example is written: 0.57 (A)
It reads 13 (A)
